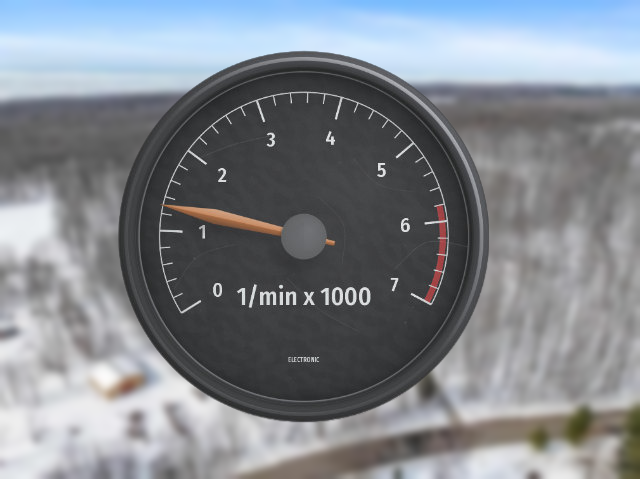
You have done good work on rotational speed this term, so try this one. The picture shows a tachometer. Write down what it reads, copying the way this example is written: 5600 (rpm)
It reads 1300 (rpm)
